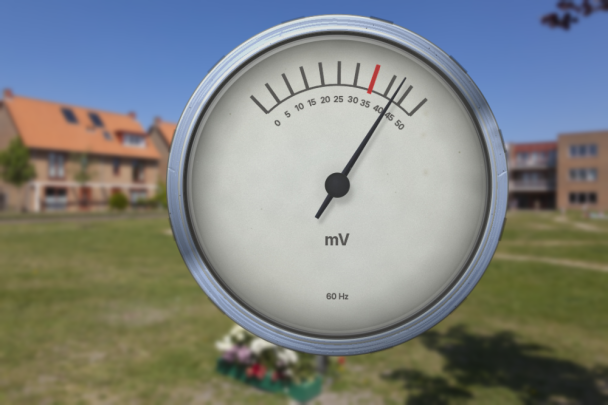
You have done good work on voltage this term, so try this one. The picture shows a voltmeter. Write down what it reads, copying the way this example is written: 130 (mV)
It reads 42.5 (mV)
